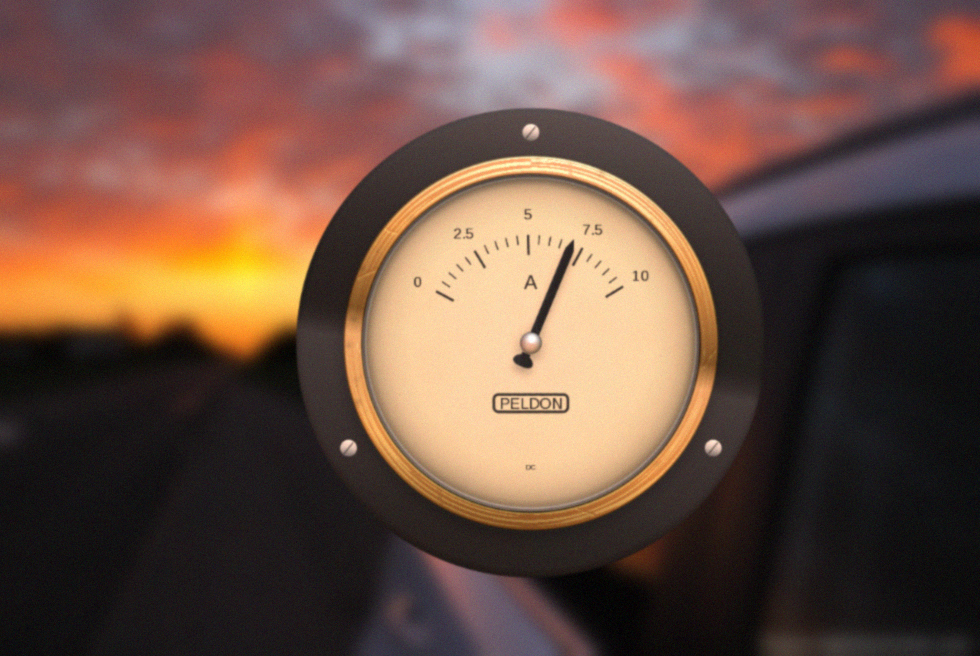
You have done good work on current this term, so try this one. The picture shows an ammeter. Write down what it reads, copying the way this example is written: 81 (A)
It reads 7 (A)
